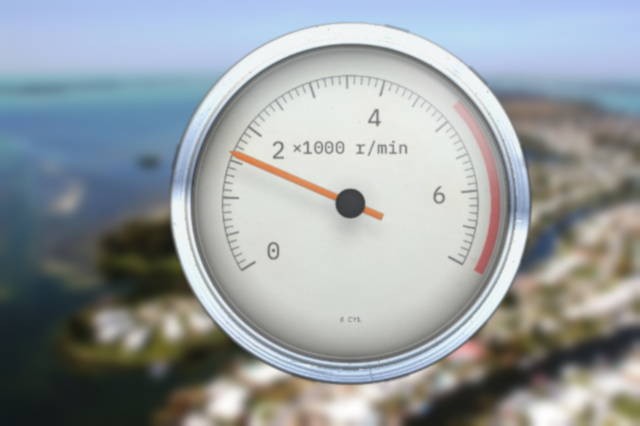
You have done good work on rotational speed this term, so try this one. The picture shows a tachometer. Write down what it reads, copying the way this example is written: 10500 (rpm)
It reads 1600 (rpm)
